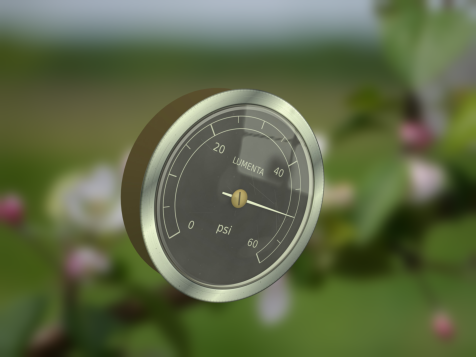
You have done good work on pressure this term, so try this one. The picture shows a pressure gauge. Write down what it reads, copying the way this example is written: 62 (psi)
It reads 50 (psi)
